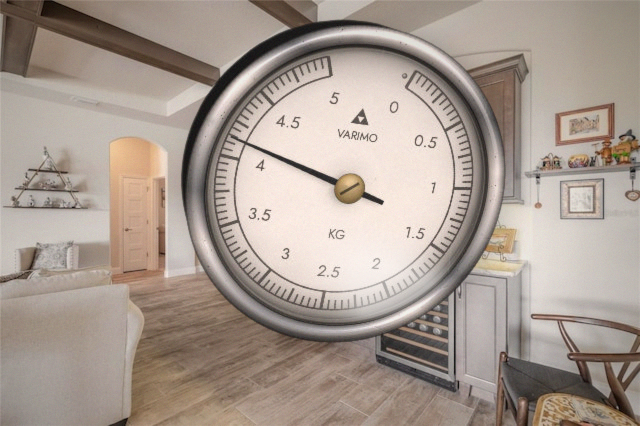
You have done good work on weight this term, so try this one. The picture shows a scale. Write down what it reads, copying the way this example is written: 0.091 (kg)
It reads 4.15 (kg)
